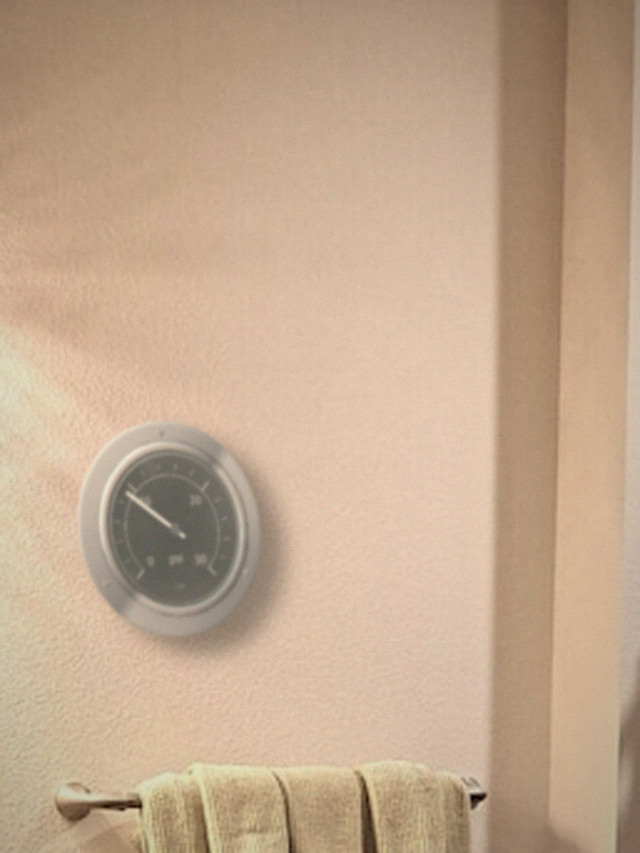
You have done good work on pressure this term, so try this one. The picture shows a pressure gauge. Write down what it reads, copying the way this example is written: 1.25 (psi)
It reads 9 (psi)
